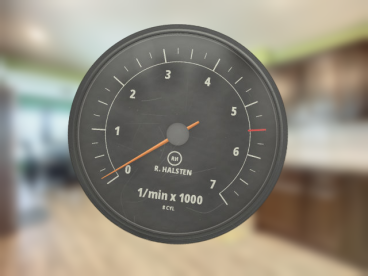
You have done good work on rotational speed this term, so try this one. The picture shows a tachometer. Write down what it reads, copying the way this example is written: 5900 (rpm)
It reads 125 (rpm)
